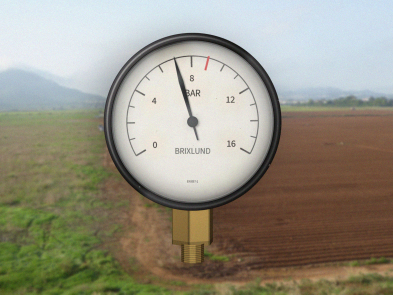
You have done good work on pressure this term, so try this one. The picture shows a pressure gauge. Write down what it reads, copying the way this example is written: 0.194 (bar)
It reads 7 (bar)
